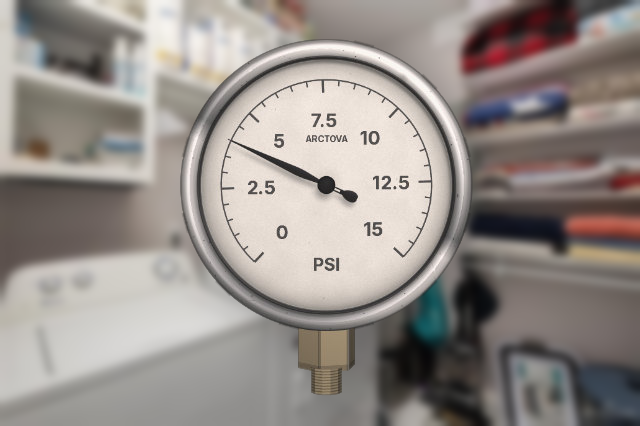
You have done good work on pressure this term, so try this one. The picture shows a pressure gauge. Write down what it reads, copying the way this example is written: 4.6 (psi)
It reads 4 (psi)
